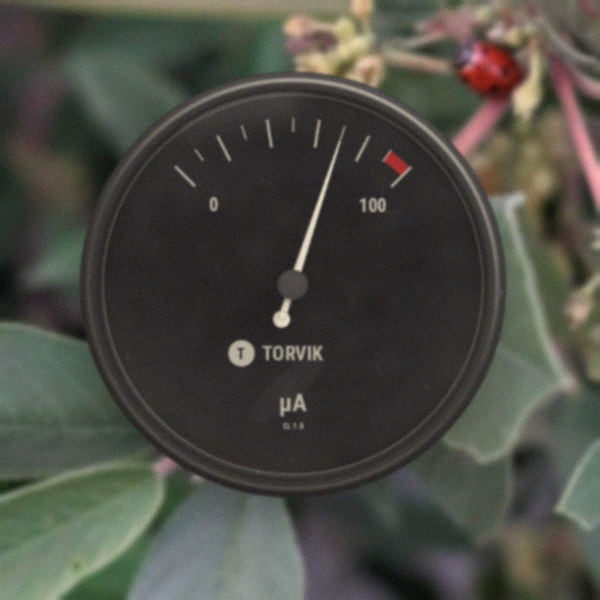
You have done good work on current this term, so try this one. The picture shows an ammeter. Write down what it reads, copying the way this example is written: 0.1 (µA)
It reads 70 (µA)
